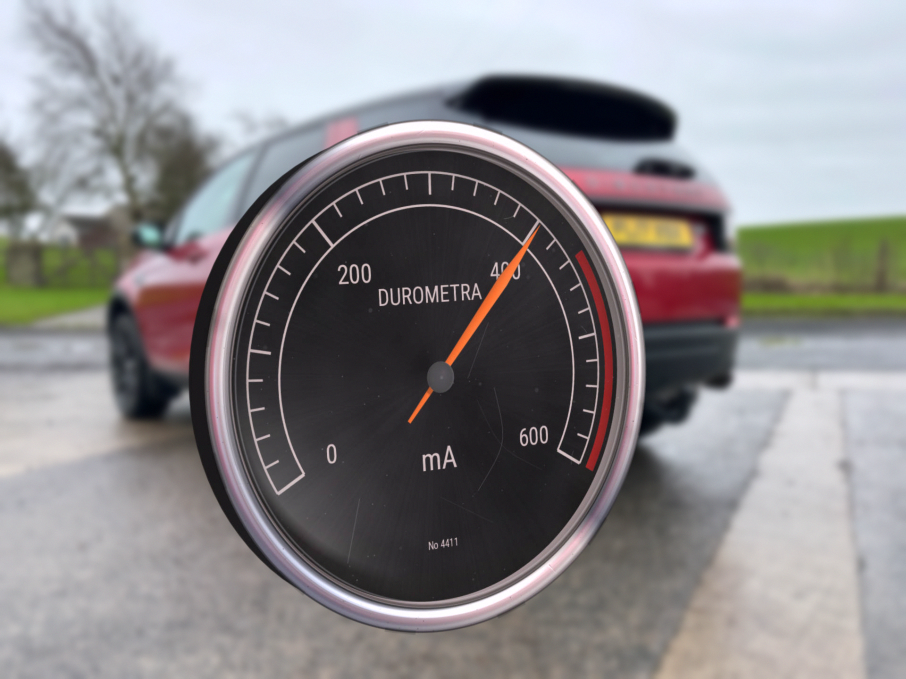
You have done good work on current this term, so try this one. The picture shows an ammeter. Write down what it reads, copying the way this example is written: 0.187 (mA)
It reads 400 (mA)
